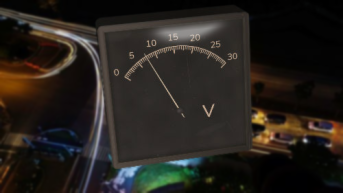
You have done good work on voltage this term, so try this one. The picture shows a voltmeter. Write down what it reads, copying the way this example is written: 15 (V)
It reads 7.5 (V)
